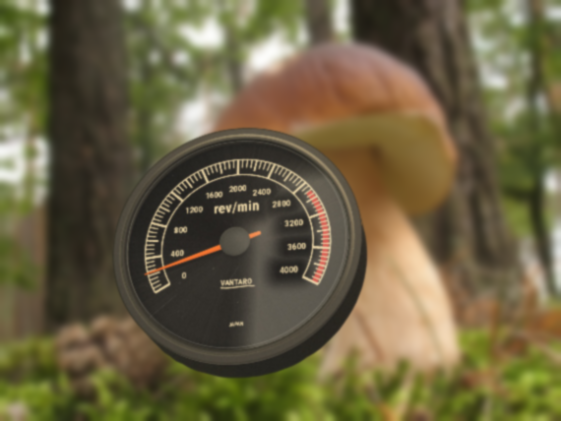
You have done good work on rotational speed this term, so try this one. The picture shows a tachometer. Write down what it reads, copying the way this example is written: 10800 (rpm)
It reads 200 (rpm)
